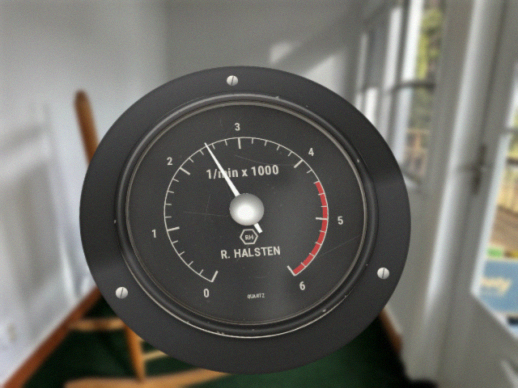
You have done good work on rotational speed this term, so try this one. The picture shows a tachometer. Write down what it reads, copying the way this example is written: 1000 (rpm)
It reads 2500 (rpm)
